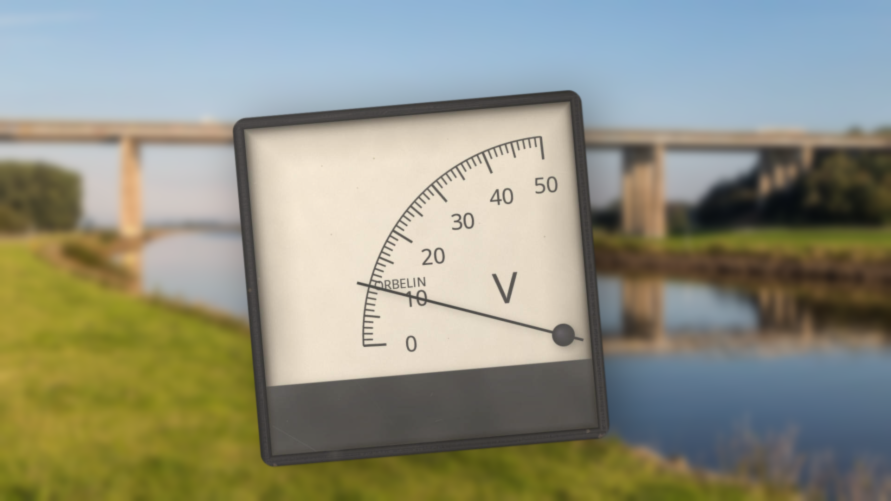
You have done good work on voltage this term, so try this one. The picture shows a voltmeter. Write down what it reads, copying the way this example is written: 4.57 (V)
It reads 10 (V)
